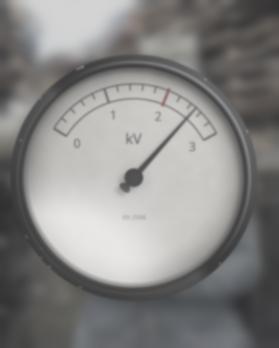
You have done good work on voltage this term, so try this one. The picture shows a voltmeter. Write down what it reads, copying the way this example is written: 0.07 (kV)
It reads 2.5 (kV)
